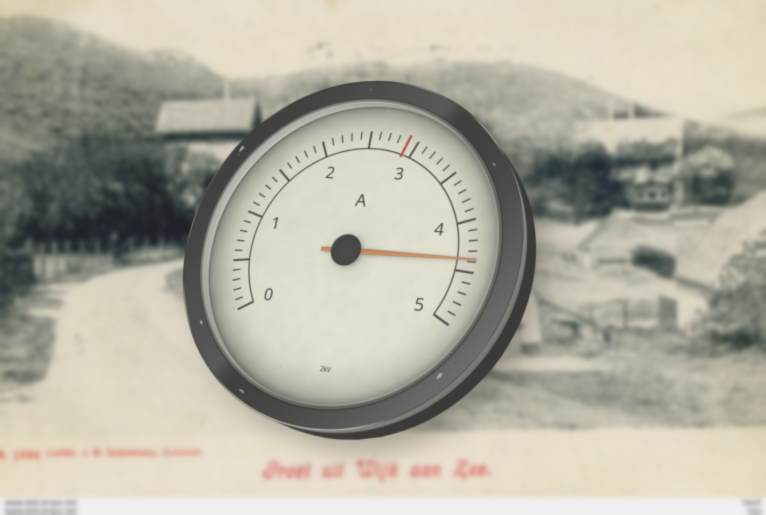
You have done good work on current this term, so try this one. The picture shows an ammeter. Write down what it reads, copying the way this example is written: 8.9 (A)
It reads 4.4 (A)
